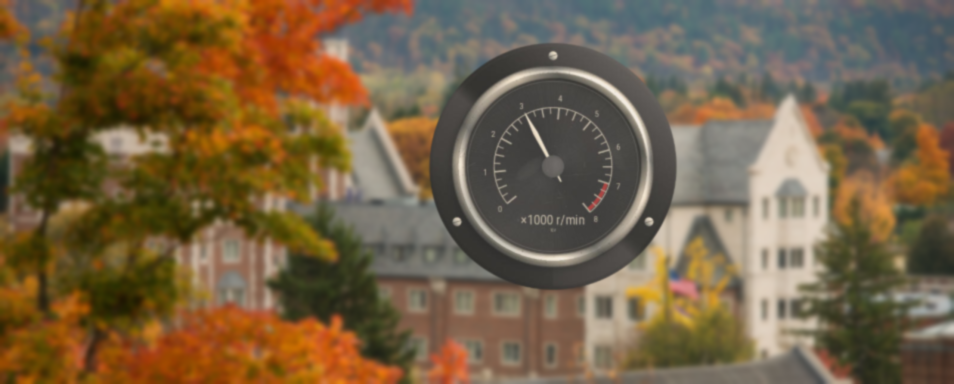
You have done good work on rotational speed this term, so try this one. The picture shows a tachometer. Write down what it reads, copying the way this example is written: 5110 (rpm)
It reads 3000 (rpm)
